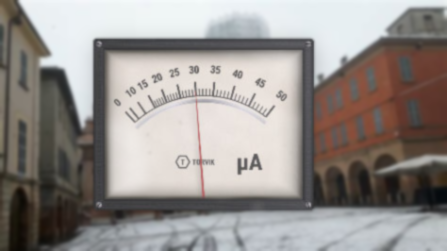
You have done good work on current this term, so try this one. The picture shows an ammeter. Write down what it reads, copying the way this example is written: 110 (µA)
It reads 30 (µA)
